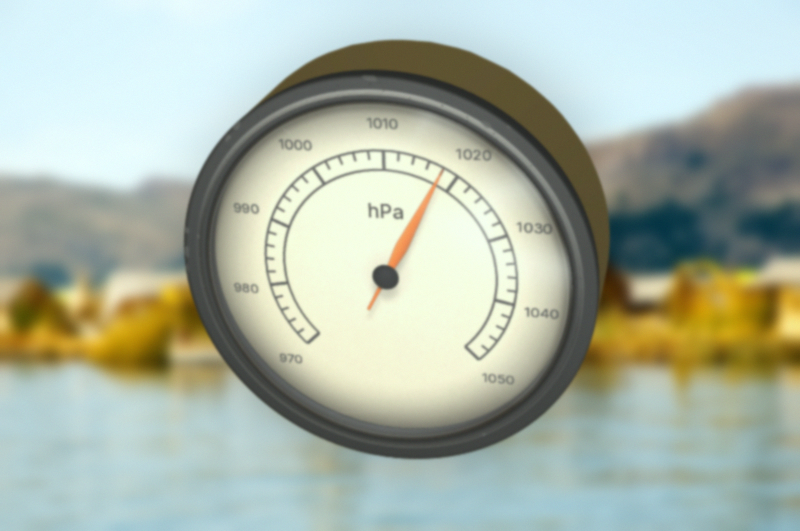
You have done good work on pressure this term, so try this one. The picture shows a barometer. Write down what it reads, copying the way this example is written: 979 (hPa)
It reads 1018 (hPa)
